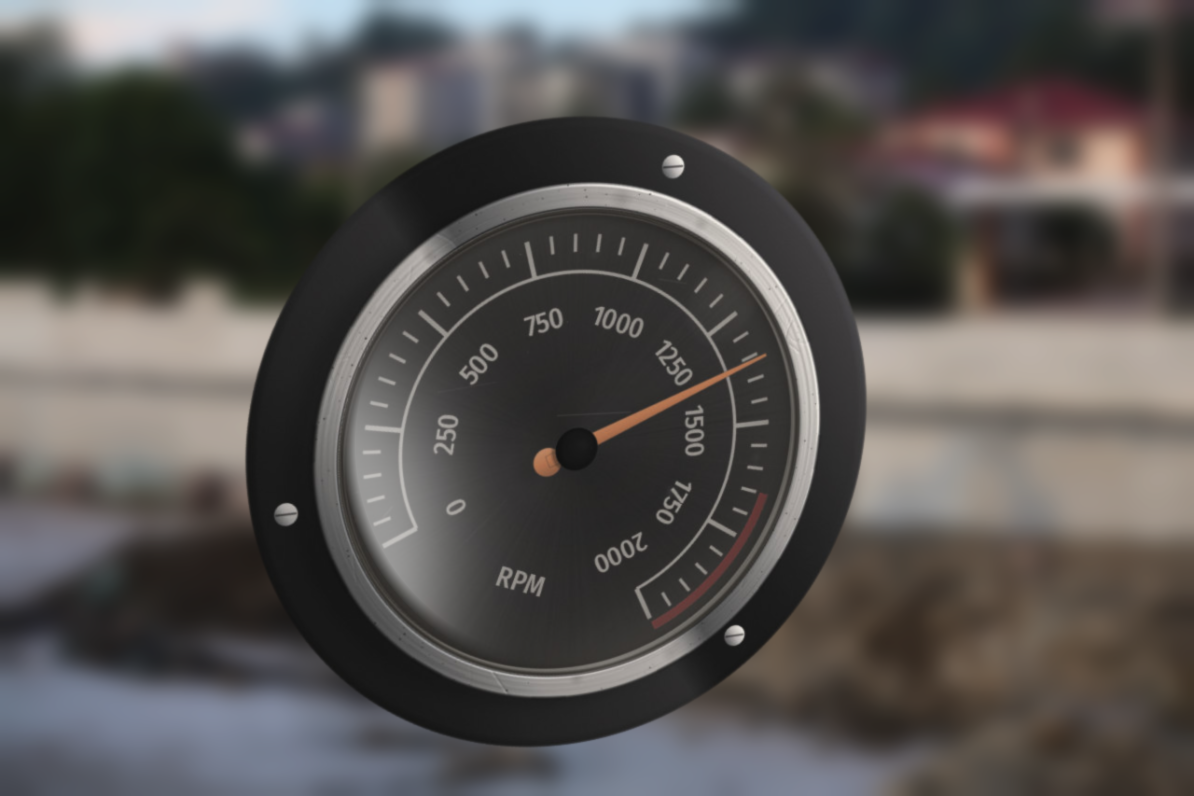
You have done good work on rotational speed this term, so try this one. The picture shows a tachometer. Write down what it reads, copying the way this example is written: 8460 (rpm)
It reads 1350 (rpm)
